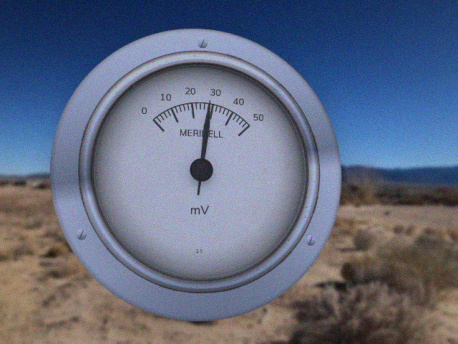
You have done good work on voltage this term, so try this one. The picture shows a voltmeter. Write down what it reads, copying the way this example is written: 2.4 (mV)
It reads 28 (mV)
